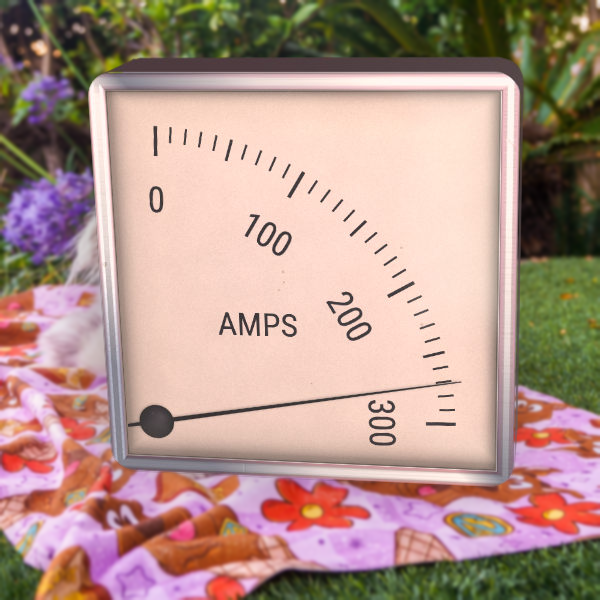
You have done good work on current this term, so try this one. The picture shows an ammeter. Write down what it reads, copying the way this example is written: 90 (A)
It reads 270 (A)
